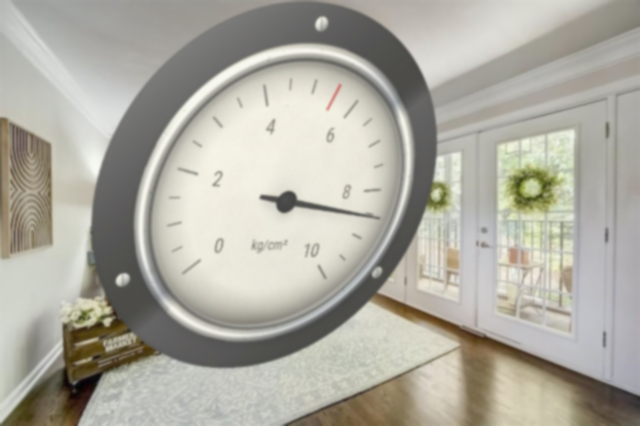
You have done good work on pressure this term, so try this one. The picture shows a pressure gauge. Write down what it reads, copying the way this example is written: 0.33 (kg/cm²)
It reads 8.5 (kg/cm²)
